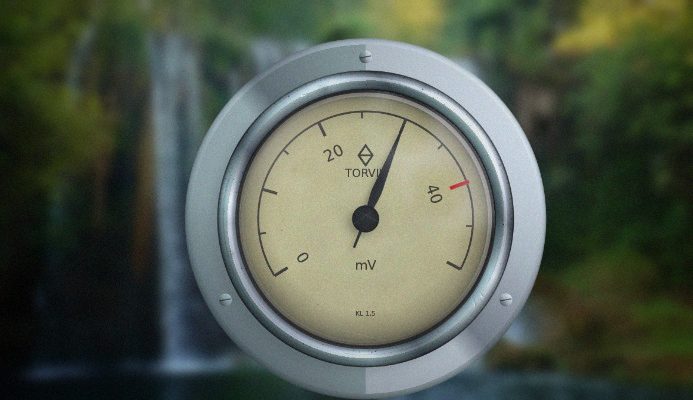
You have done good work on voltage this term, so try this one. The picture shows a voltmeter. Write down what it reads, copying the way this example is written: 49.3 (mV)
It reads 30 (mV)
